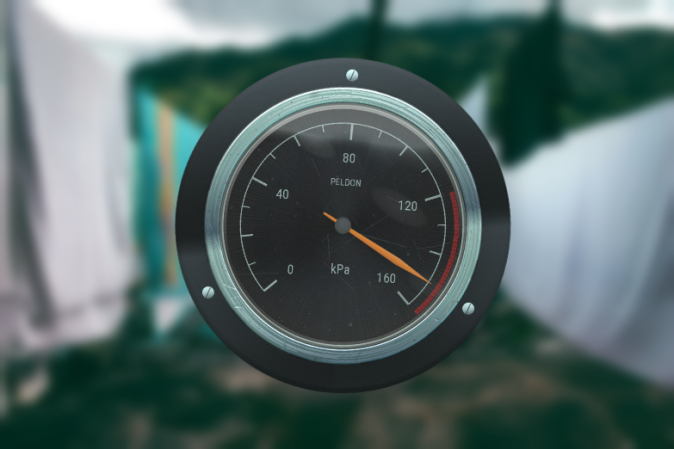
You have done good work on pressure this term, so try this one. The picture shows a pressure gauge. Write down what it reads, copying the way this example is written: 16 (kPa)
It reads 150 (kPa)
